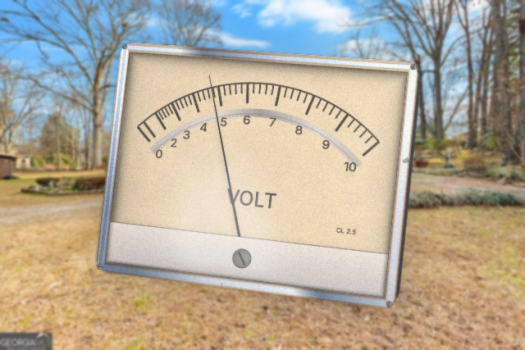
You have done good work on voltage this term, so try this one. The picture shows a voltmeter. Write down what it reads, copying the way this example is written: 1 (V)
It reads 4.8 (V)
